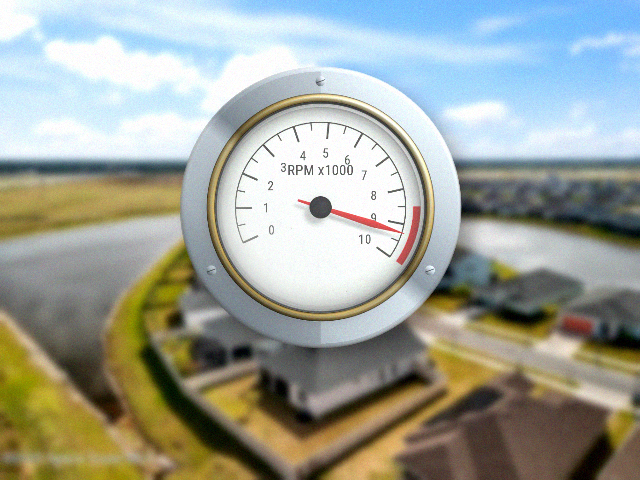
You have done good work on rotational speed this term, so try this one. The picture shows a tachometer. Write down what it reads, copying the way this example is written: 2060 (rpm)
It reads 9250 (rpm)
